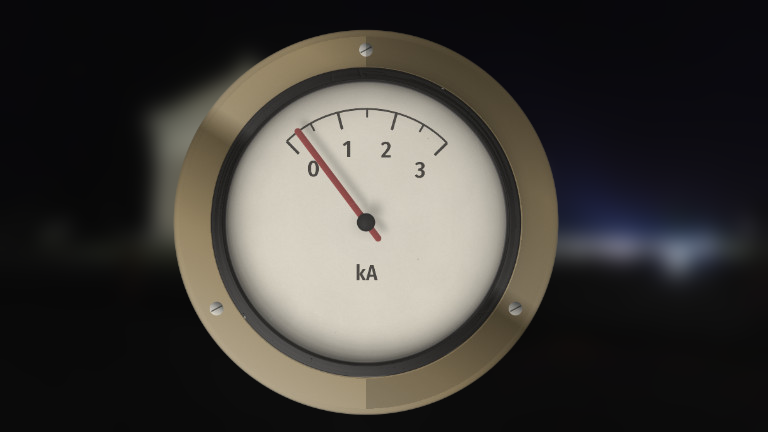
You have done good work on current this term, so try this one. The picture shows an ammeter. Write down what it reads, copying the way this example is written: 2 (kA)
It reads 0.25 (kA)
